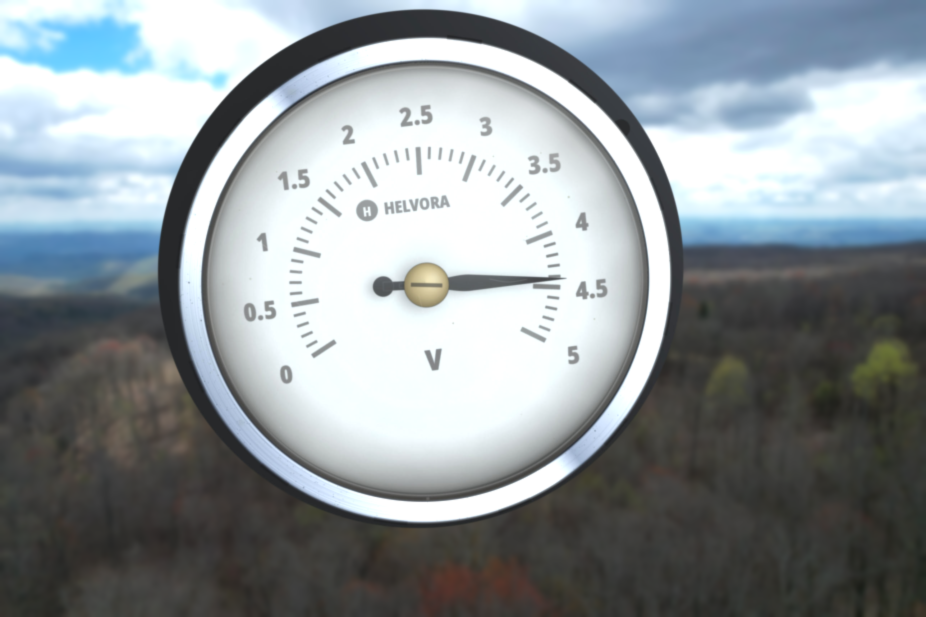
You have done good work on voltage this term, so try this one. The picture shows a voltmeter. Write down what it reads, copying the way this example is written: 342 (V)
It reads 4.4 (V)
